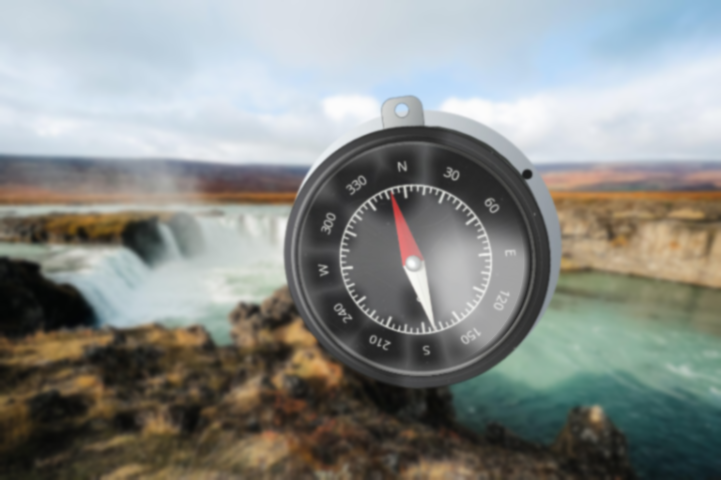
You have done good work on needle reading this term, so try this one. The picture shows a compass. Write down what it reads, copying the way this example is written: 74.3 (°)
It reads 350 (°)
